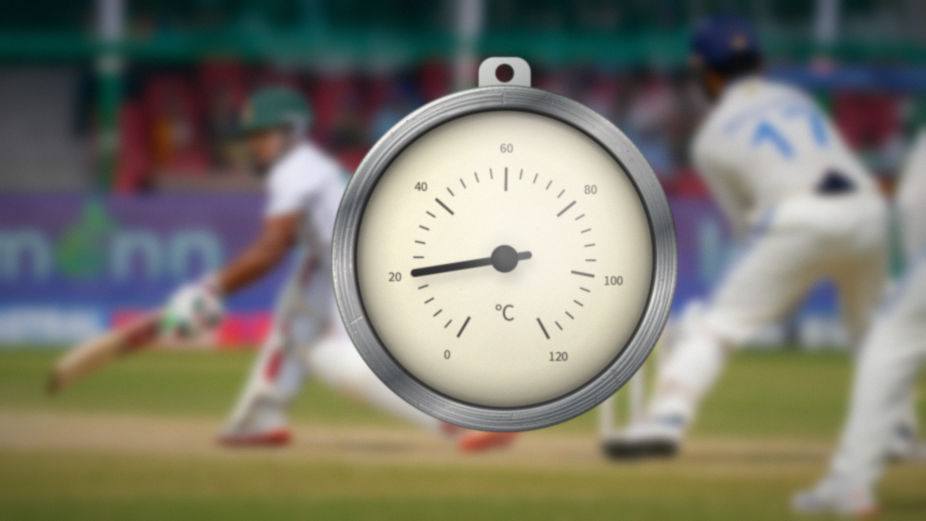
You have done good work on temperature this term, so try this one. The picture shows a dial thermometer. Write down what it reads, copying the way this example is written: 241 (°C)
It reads 20 (°C)
